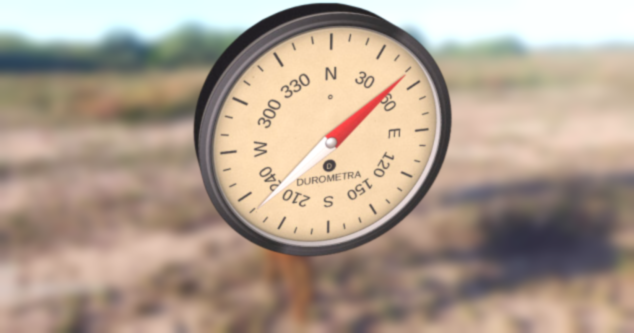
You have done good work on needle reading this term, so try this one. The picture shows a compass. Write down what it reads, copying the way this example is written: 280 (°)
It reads 50 (°)
